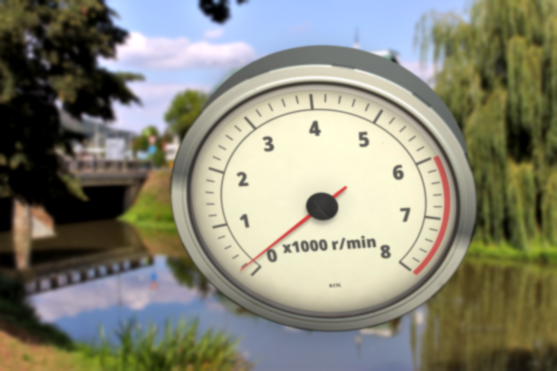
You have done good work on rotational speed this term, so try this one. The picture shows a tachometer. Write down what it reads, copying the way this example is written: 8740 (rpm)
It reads 200 (rpm)
